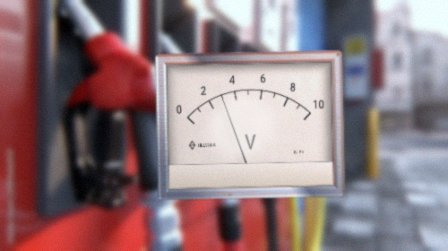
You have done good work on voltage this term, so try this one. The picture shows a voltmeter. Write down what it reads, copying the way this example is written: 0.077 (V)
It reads 3 (V)
